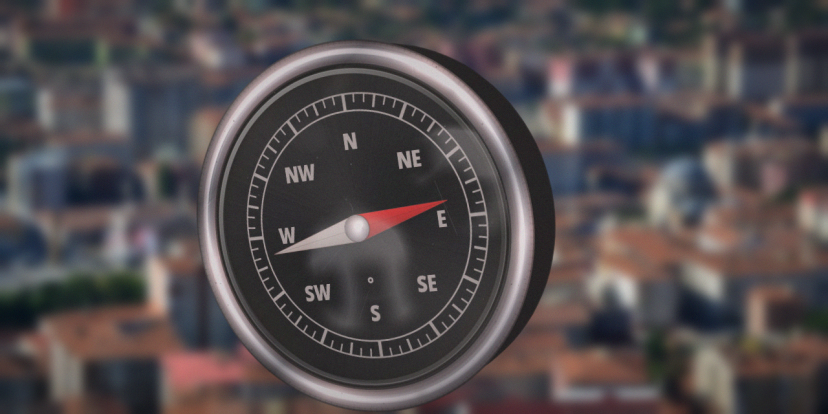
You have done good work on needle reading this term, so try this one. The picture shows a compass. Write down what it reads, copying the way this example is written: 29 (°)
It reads 80 (°)
